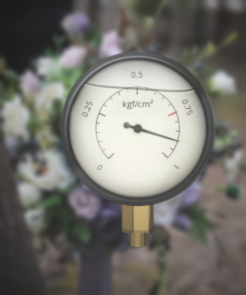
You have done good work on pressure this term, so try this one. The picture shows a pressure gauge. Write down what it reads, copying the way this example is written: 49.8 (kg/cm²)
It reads 0.9 (kg/cm²)
